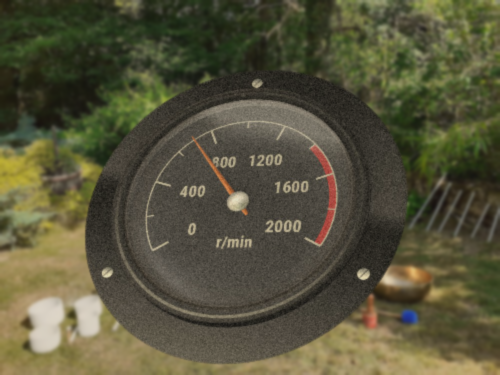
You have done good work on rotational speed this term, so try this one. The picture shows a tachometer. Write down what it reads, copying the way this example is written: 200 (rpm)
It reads 700 (rpm)
